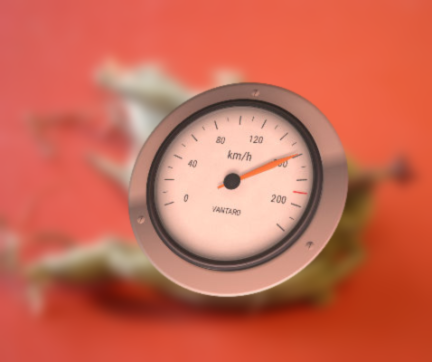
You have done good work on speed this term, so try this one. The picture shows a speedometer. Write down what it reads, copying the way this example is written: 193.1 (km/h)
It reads 160 (km/h)
